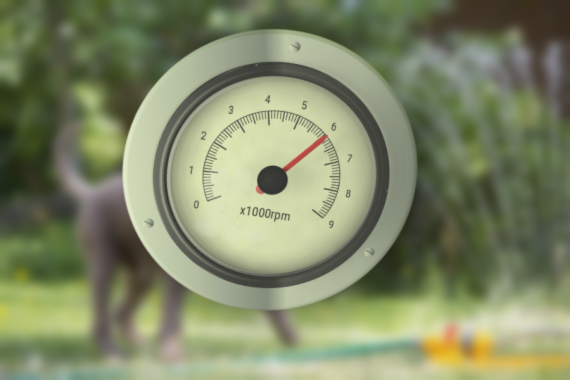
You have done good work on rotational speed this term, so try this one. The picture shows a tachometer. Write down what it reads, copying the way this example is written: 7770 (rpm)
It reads 6000 (rpm)
